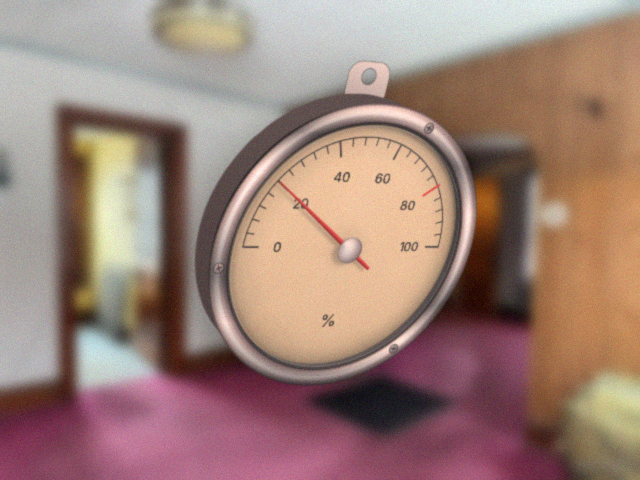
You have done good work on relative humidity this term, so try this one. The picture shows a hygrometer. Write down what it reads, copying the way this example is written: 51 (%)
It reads 20 (%)
